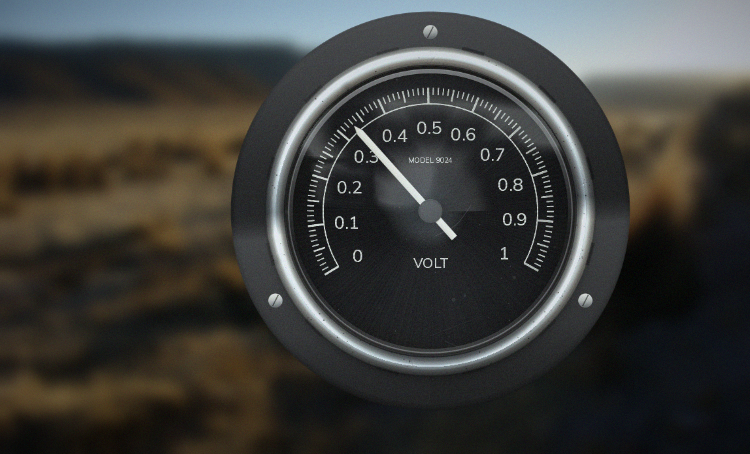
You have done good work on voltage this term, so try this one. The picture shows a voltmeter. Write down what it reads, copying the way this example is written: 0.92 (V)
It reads 0.33 (V)
